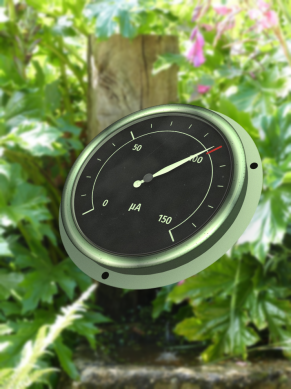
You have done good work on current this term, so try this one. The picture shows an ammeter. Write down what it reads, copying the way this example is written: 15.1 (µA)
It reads 100 (µA)
